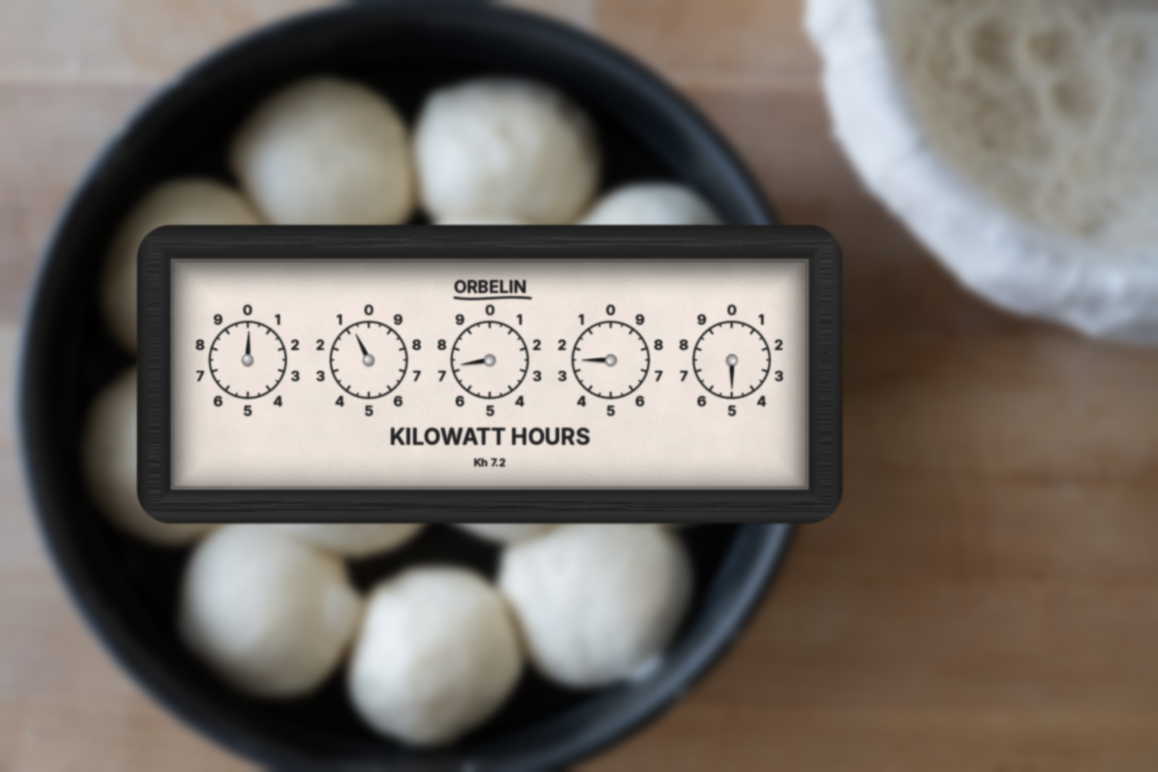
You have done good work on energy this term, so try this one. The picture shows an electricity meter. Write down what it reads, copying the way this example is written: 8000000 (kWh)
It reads 725 (kWh)
